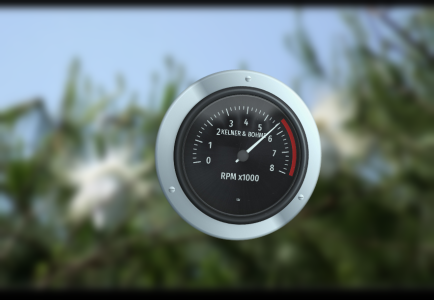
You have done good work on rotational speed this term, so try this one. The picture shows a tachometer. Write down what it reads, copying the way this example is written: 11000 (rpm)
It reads 5600 (rpm)
